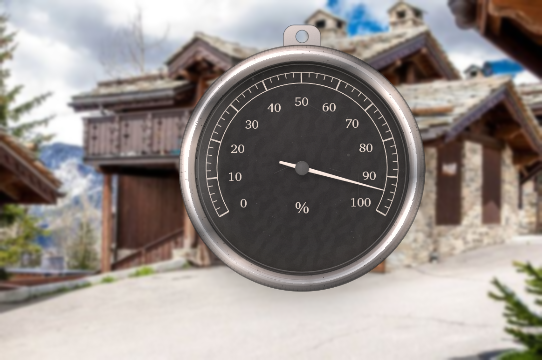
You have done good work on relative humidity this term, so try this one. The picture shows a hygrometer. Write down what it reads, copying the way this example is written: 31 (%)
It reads 94 (%)
